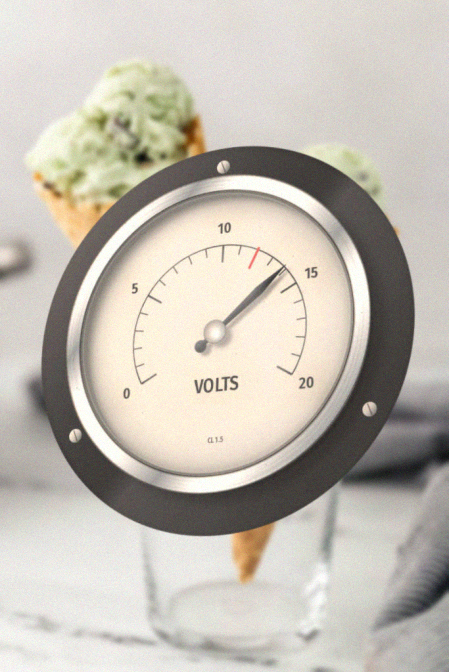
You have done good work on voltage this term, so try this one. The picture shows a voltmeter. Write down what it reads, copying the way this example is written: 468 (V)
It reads 14 (V)
